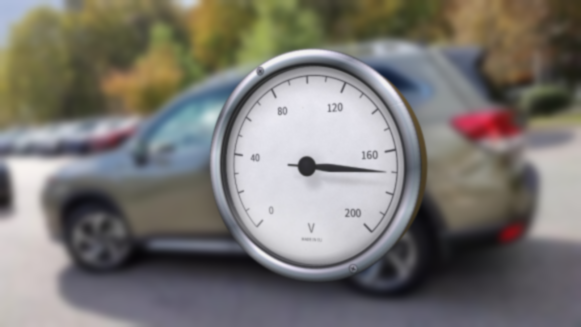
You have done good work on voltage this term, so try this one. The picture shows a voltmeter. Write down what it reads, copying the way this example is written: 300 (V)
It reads 170 (V)
